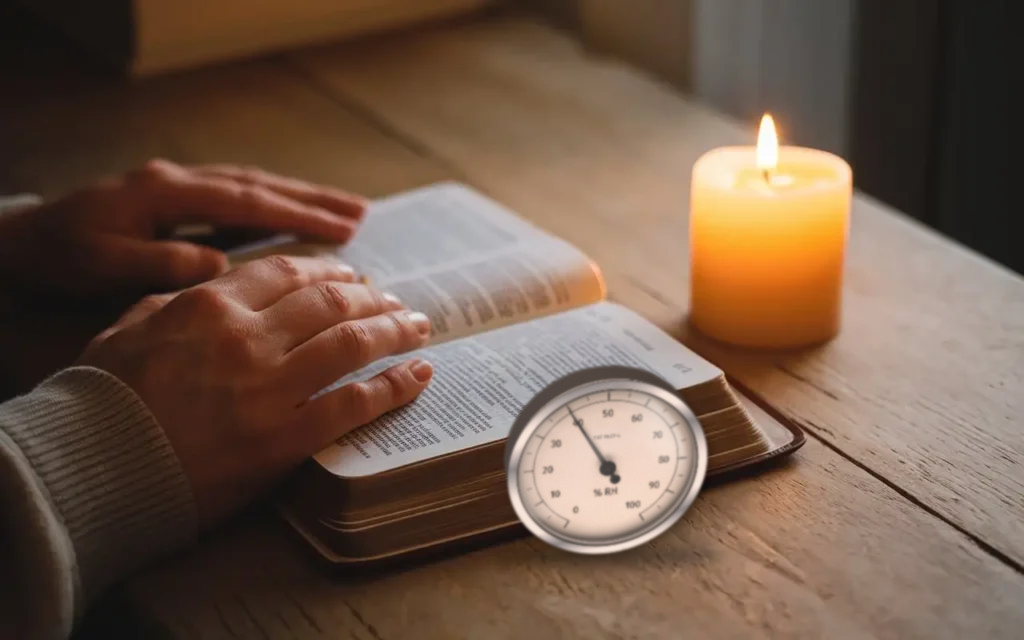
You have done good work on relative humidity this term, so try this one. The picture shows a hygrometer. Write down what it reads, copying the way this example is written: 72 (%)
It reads 40 (%)
